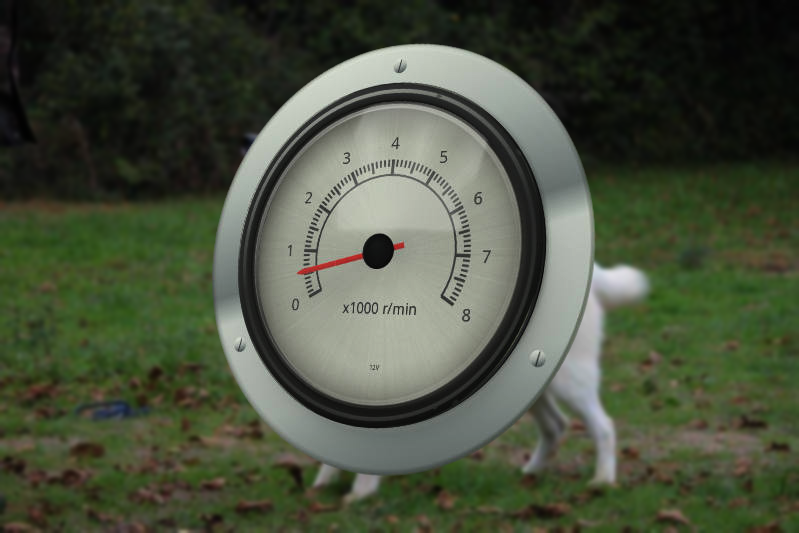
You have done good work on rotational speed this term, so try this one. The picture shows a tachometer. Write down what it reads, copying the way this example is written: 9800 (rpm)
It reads 500 (rpm)
